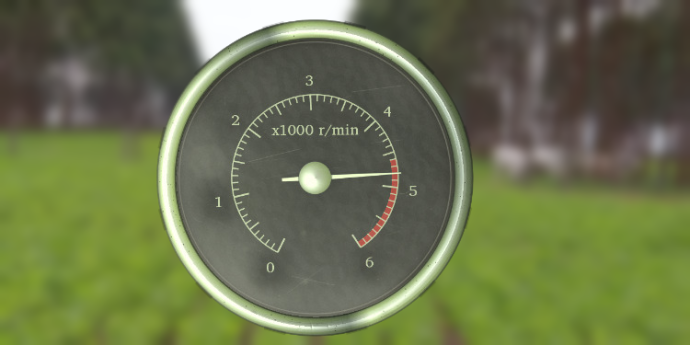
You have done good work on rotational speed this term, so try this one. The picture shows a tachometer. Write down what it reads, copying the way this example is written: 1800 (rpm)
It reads 4800 (rpm)
